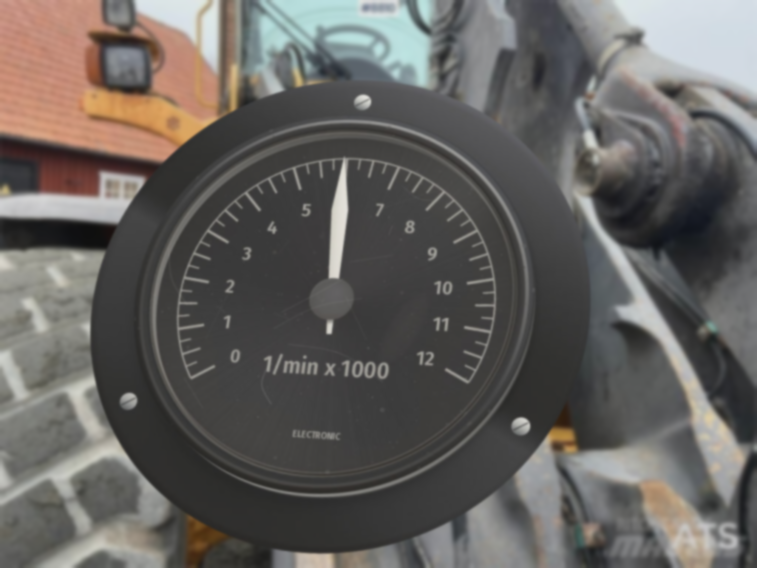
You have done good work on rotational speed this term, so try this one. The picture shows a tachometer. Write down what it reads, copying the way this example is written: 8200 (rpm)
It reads 6000 (rpm)
